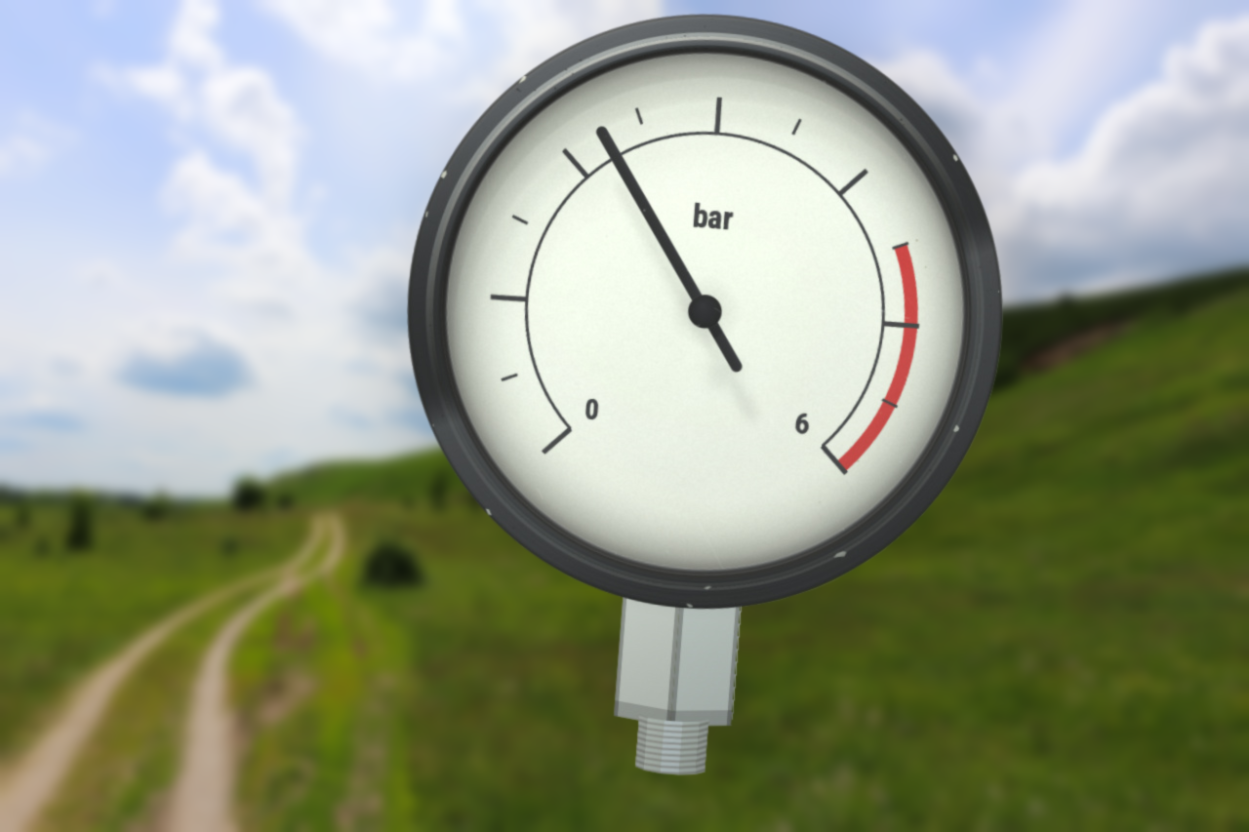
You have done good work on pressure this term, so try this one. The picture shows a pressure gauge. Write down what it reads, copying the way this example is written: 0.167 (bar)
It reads 2.25 (bar)
